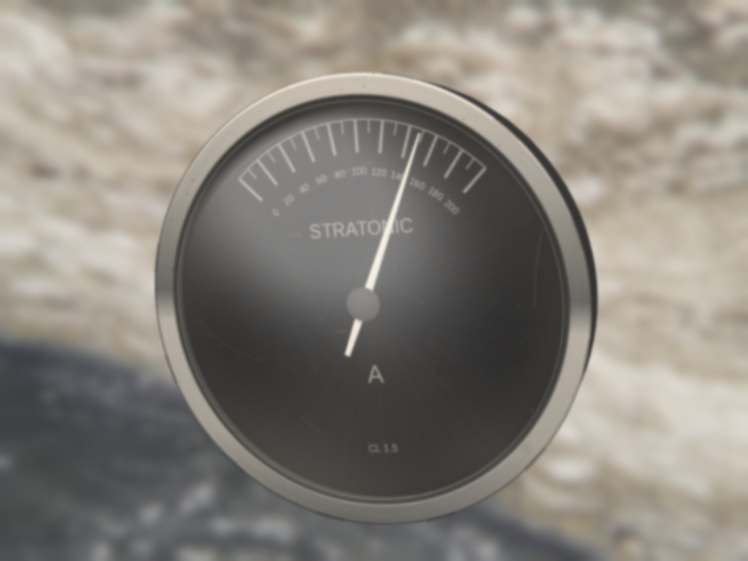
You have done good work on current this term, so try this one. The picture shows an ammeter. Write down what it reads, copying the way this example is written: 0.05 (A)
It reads 150 (A)
